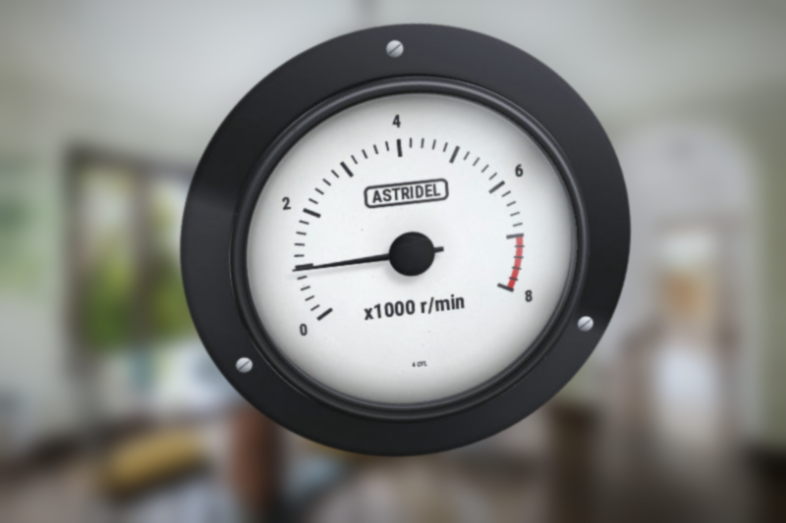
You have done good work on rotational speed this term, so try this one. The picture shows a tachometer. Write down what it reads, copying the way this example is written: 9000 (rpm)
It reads 1000 (rpm)
